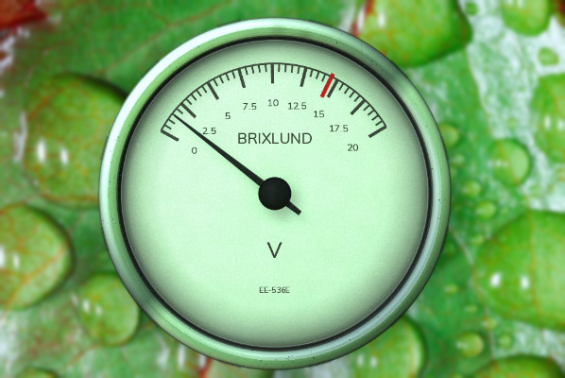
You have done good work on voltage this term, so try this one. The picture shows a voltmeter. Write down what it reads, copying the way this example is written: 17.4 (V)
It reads 1.5 (V)
